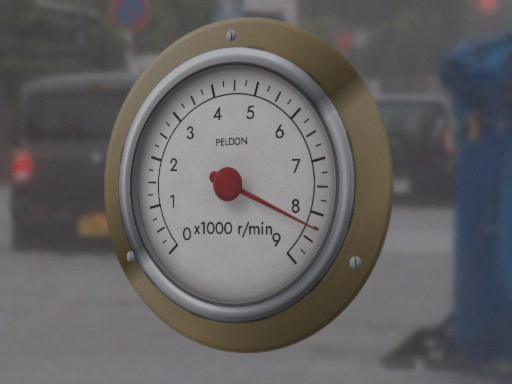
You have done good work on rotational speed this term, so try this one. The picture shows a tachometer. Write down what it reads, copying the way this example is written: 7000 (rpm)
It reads 8250 (rpm)
